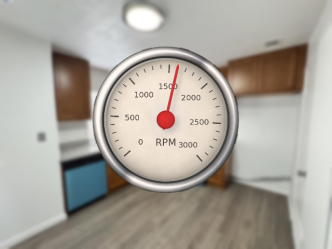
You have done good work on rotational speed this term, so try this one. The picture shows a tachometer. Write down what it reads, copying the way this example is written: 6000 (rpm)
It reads 1600 (rpm)
